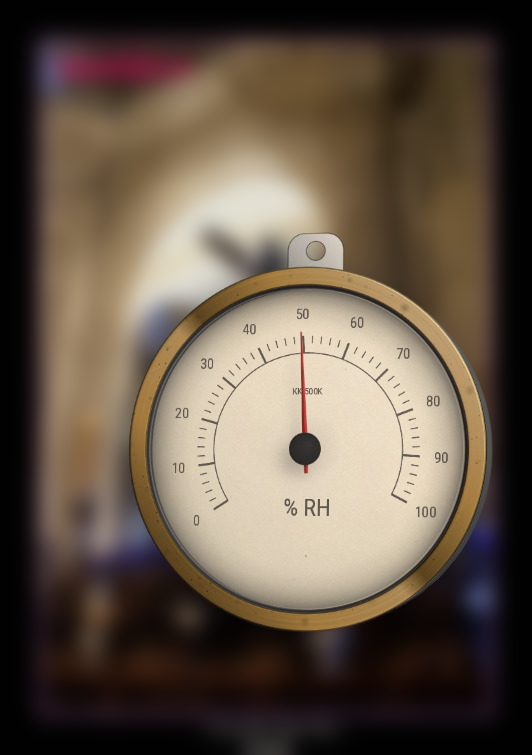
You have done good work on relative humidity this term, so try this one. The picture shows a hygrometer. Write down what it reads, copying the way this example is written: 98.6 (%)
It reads 50 (%)
